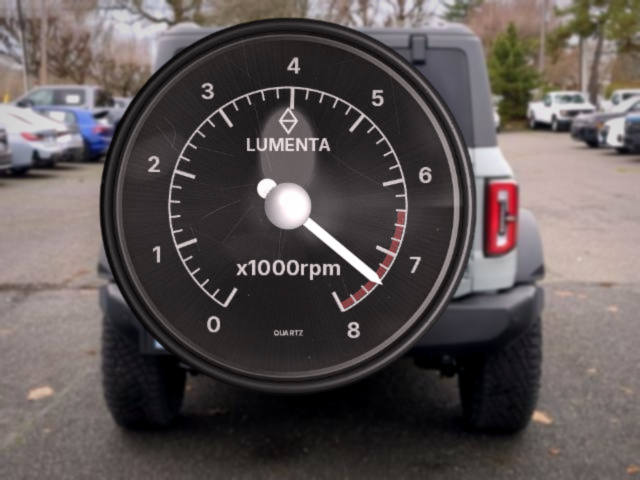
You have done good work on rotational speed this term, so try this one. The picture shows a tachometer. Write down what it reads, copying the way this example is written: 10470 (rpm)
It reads 7400 (rpm)
